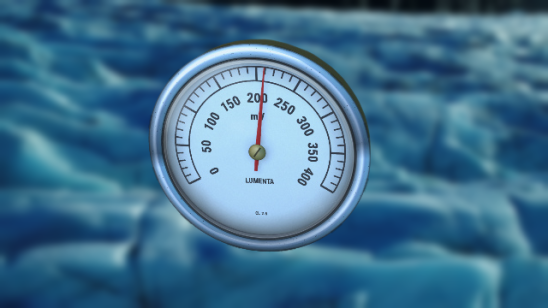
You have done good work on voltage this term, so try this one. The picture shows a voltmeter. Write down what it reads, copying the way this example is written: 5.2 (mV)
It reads 210 (mV)
